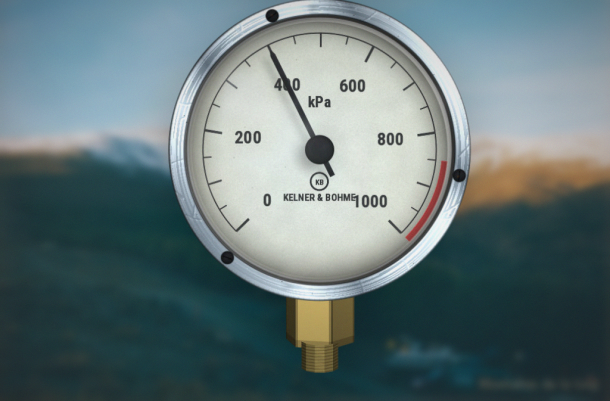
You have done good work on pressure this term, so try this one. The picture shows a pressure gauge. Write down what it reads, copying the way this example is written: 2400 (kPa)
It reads 400 (kPa)
